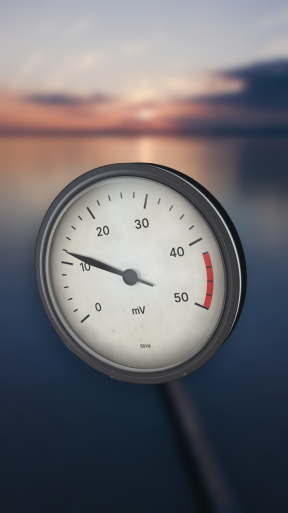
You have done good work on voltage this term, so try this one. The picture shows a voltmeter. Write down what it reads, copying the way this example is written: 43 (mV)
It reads 12 (mV)
